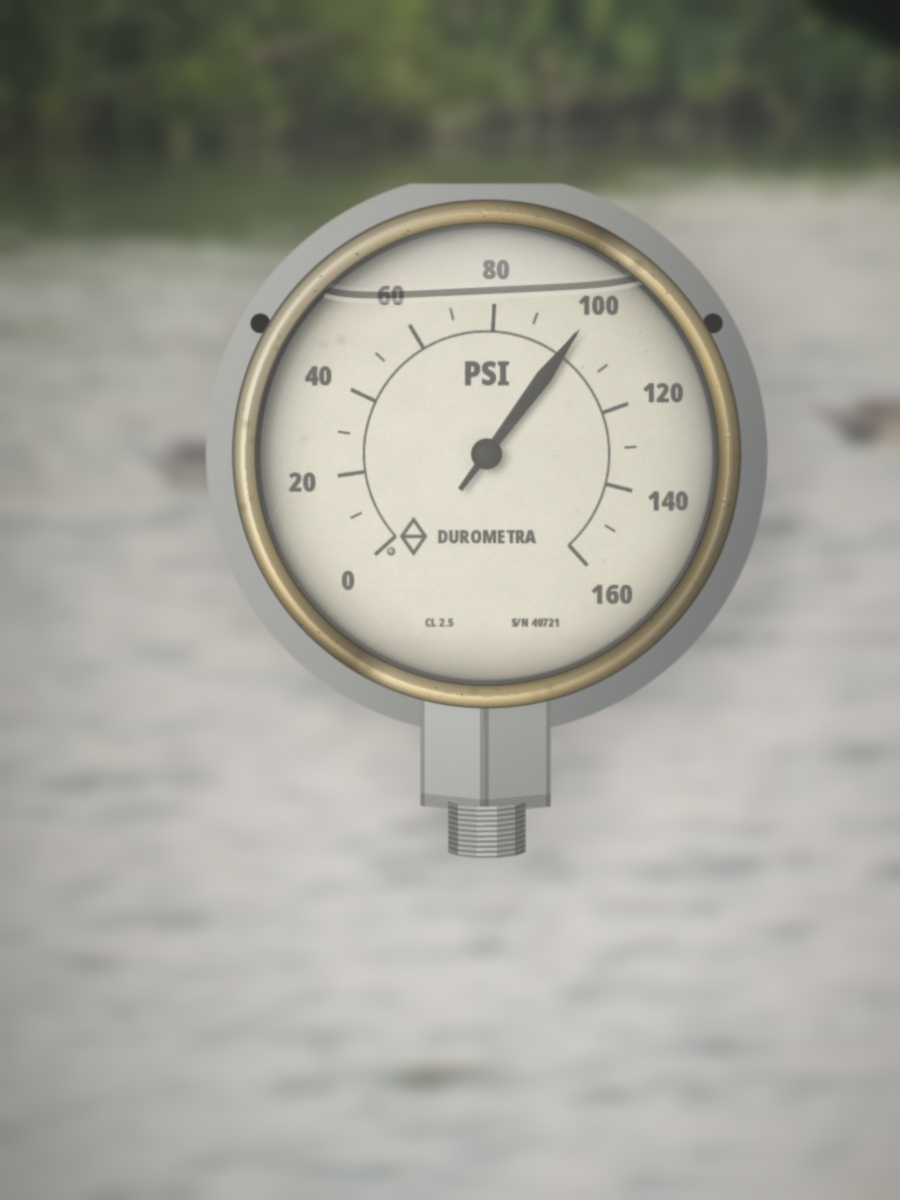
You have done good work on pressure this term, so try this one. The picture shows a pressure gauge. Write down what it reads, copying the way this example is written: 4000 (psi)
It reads 100 (psi)
